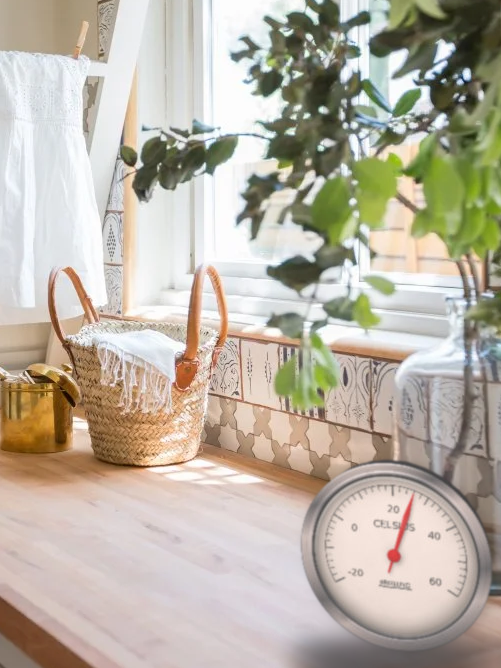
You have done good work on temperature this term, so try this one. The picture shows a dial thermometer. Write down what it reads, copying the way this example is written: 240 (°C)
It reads 26 (°C)
